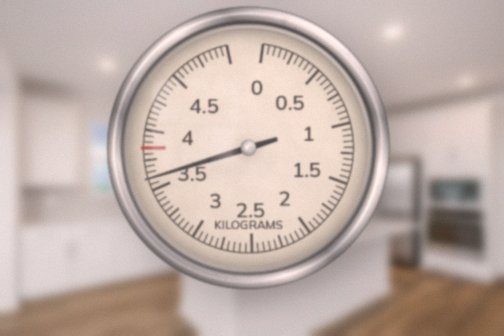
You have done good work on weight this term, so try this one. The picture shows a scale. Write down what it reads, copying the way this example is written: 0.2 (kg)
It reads 3.6 (kg)
